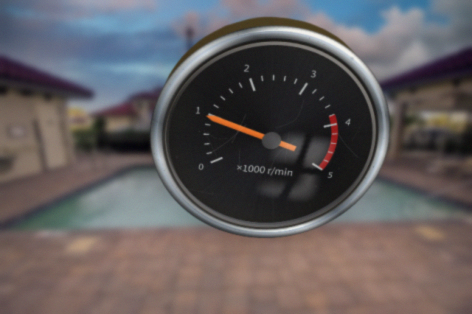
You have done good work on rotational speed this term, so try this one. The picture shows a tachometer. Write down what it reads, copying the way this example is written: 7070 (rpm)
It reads 1000 (rpm)
